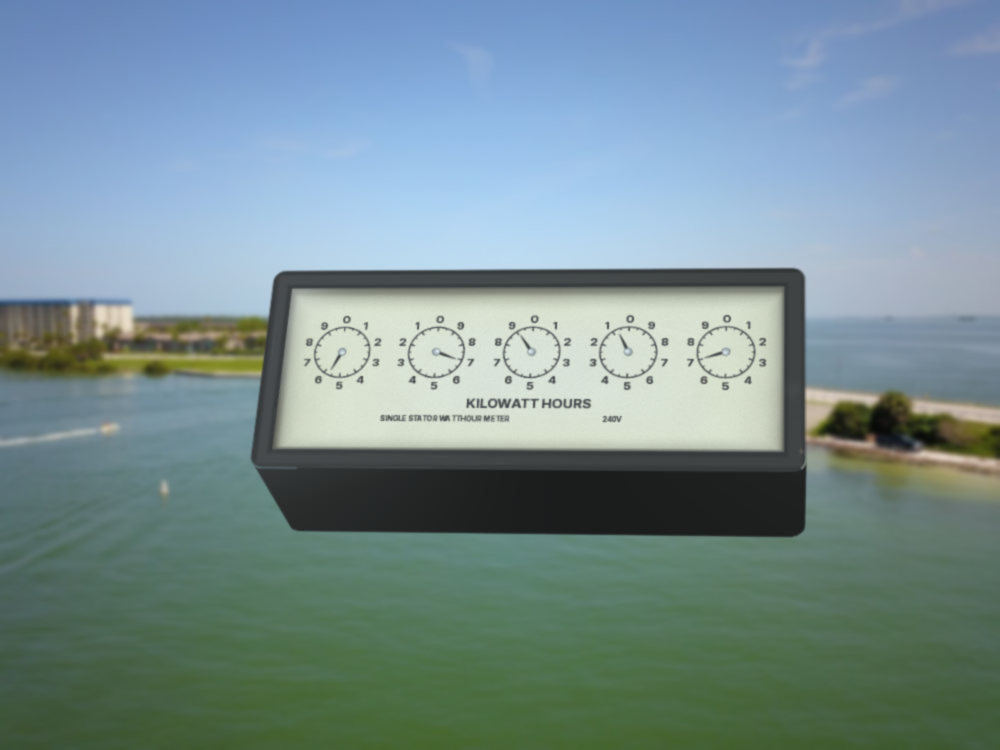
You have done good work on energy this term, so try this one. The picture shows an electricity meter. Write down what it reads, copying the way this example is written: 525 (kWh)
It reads 56907 (kWh)
